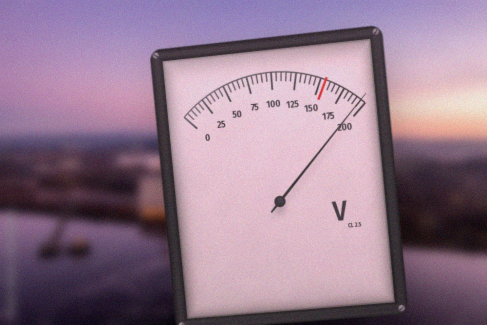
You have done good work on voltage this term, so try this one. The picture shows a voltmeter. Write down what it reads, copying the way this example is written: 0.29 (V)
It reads 195 (V)
